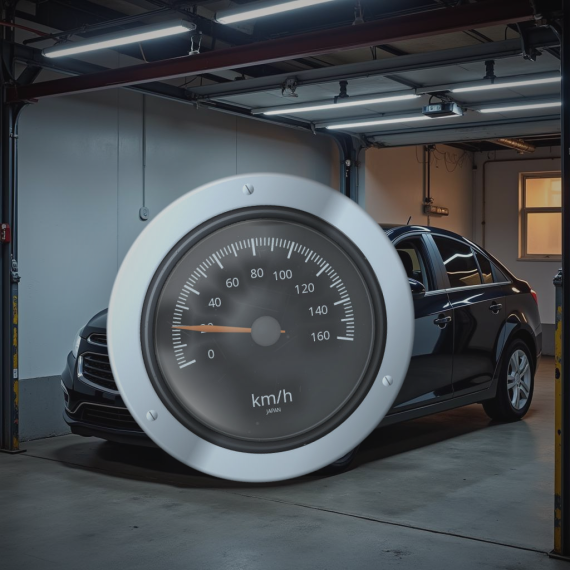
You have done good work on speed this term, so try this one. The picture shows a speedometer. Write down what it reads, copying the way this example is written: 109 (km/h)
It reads 20 (km/h)
